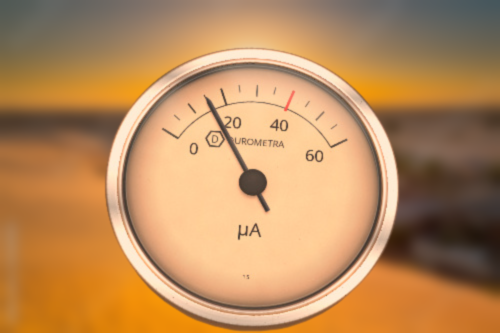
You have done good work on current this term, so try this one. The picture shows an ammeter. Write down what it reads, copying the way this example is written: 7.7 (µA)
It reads 15 (µA)
